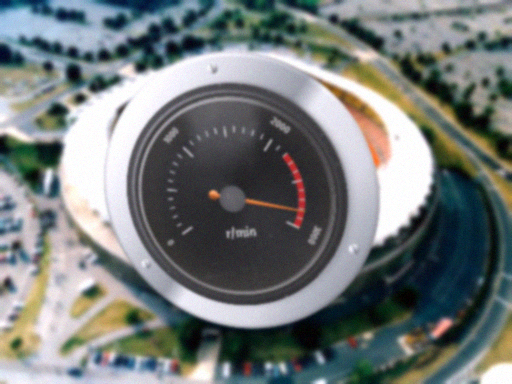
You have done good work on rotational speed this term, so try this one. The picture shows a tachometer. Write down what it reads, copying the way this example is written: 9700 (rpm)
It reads 2800 (rpm)
